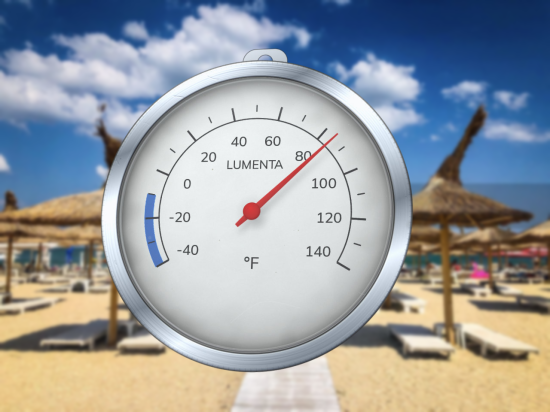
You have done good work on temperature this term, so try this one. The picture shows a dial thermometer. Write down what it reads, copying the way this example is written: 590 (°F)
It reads 85 (°F)
